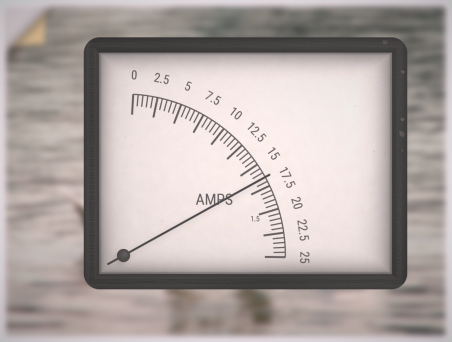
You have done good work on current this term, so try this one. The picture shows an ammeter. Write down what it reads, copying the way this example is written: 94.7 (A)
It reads 16.5 (A)
